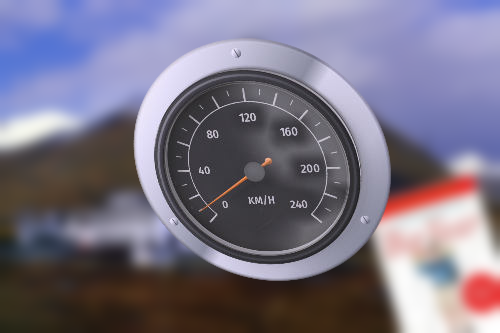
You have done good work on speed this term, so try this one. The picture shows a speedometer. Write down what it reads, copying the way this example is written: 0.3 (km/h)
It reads 10 (km/h)
